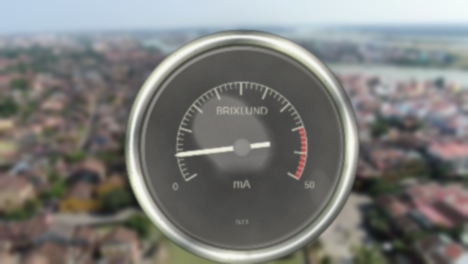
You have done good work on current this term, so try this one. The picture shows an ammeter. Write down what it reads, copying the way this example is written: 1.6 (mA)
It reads 5 (mA)
